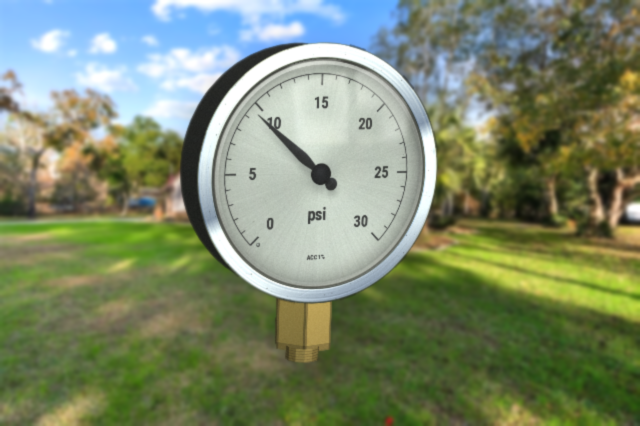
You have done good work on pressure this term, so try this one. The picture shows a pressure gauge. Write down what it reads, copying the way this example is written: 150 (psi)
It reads 9.5 (psi)
